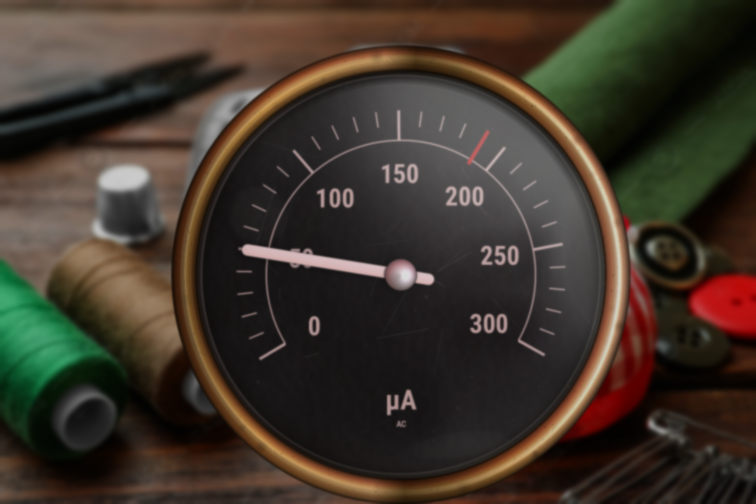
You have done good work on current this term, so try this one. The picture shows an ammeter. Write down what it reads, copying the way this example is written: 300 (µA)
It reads 50 (µA)
